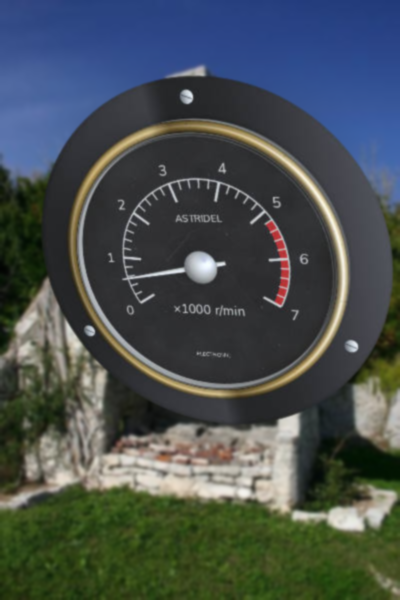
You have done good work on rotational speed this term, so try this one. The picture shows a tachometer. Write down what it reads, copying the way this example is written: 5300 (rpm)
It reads 600 (rpm)
